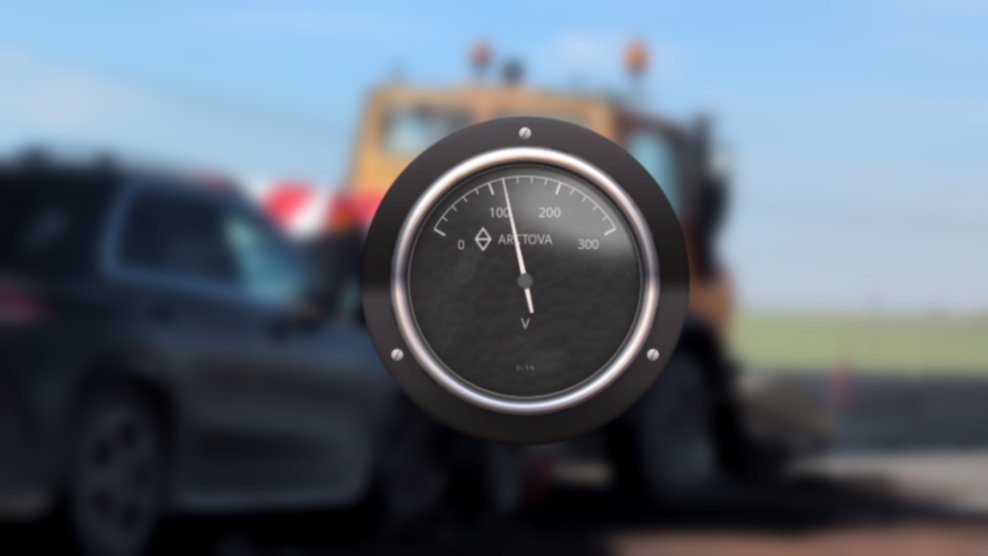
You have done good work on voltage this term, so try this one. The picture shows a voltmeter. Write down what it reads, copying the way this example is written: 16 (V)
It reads 120 (V)
